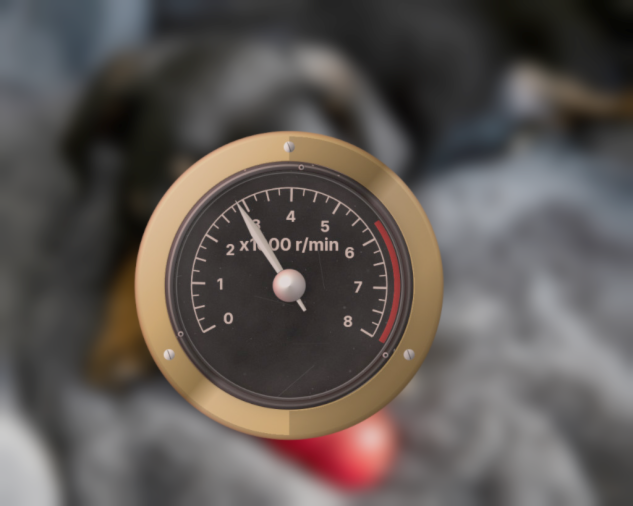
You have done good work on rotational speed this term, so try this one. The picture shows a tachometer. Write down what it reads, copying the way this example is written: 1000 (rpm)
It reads 2875 (rpm)
